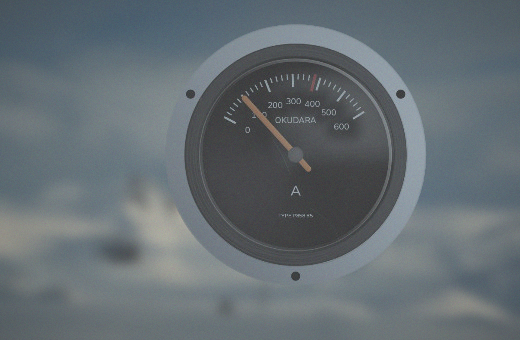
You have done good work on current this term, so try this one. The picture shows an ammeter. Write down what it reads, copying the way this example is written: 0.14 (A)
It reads 100 (A)
